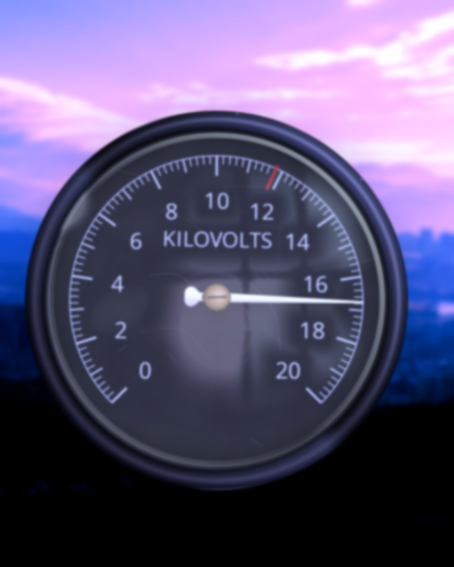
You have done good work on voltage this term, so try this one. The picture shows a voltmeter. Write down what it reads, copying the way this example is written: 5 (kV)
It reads 16.8 (kV)
